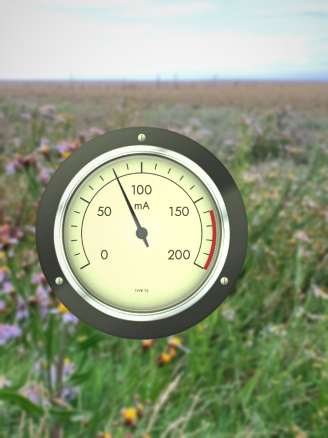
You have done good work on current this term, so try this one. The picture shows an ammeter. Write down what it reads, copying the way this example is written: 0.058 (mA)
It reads 80 (mA)
